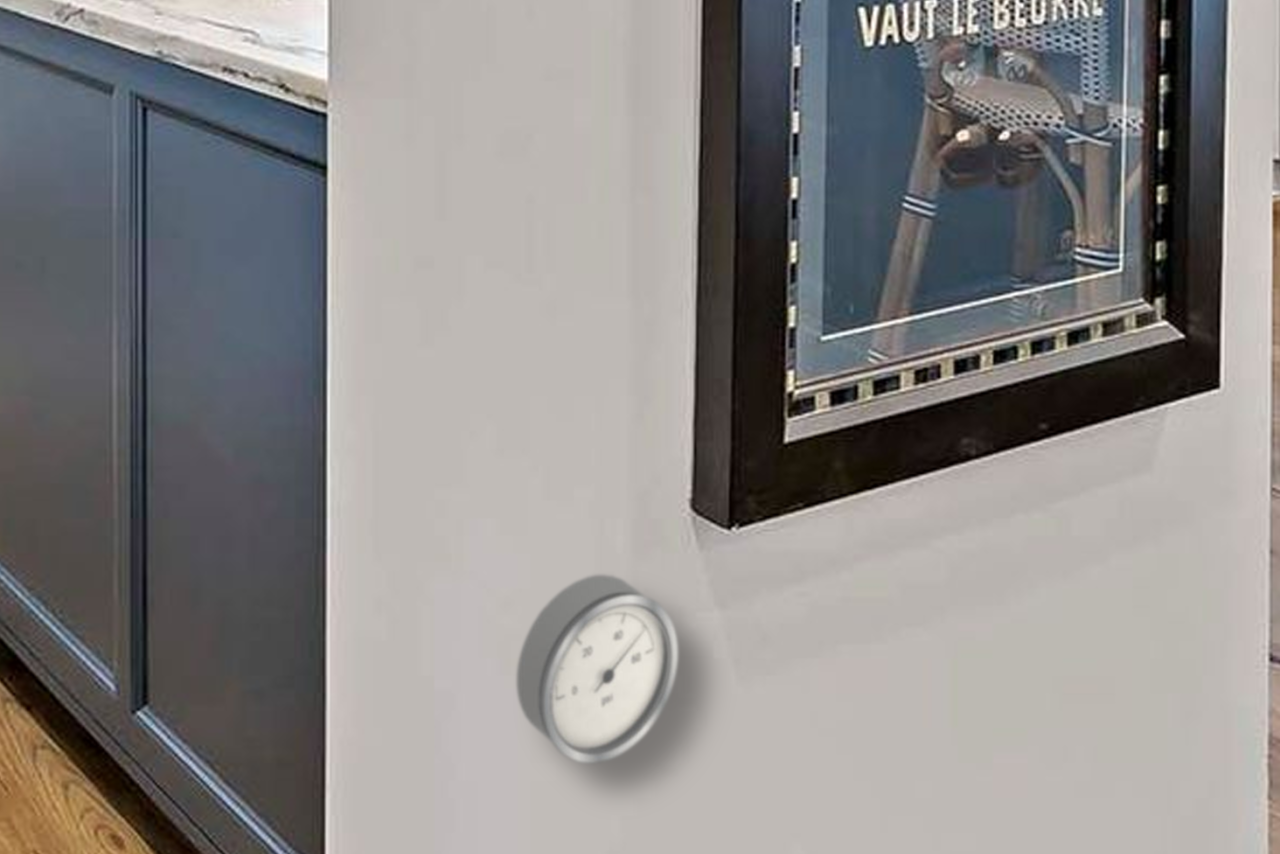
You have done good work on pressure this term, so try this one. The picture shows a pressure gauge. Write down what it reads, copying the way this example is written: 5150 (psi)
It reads 50 (psi)
